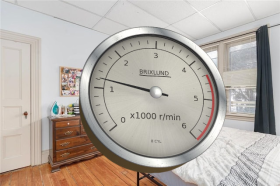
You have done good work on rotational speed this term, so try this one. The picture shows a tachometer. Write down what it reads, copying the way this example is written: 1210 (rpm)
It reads 1200 (rpm)
